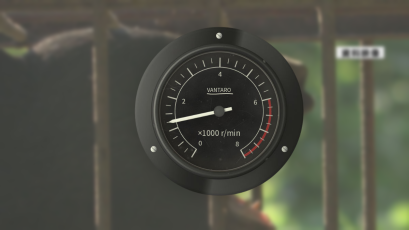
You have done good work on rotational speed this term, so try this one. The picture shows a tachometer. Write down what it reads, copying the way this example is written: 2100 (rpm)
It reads 1250 (rpm)
